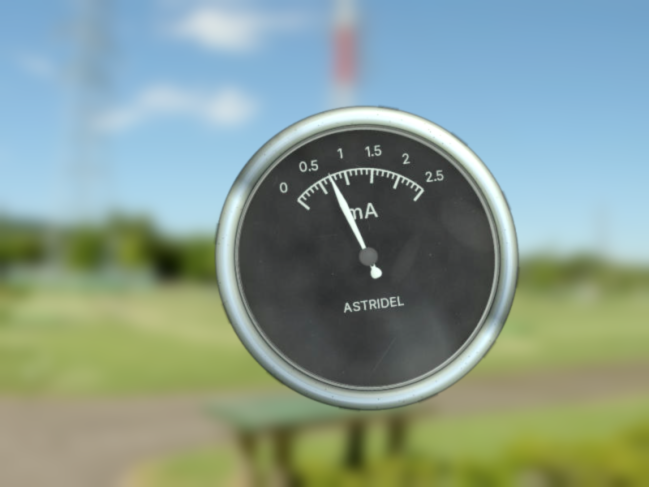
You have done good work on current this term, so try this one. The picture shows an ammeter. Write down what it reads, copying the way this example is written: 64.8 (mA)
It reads 0.7 (mA)
